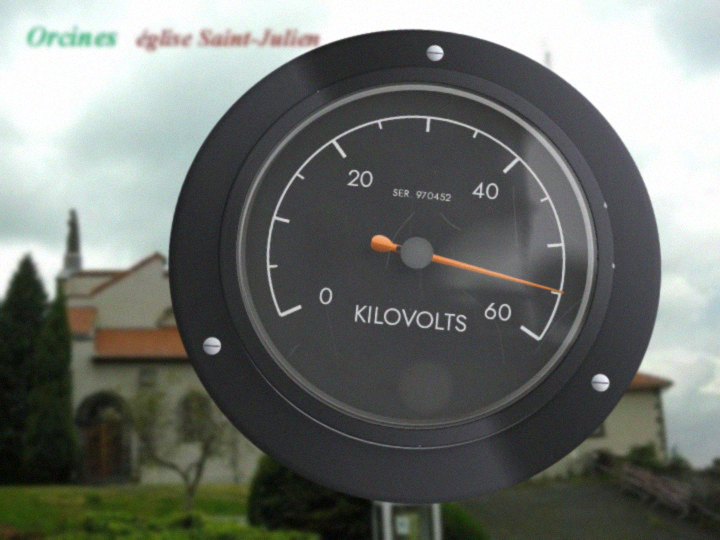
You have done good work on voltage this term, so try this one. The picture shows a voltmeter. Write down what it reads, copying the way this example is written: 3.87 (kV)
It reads 55 (kV)
